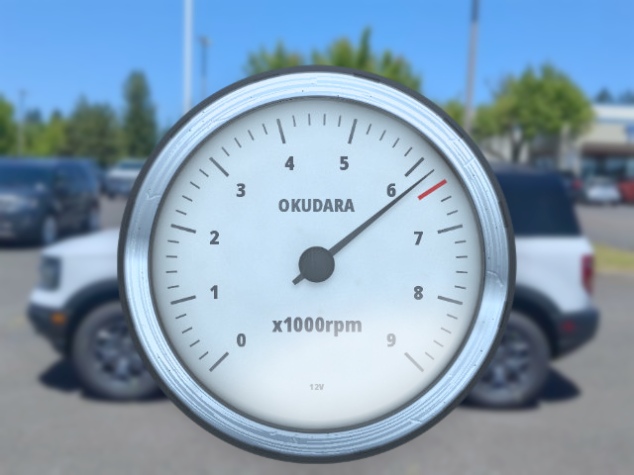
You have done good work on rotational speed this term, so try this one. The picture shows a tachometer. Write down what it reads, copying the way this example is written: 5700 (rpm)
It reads 6200 (rpm)
